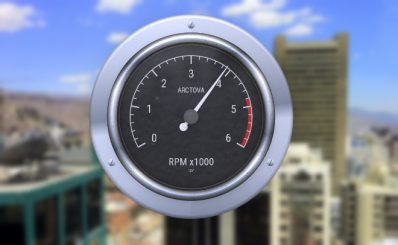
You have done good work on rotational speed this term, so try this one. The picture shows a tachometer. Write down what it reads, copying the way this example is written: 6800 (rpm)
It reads 3900 (rpm)
